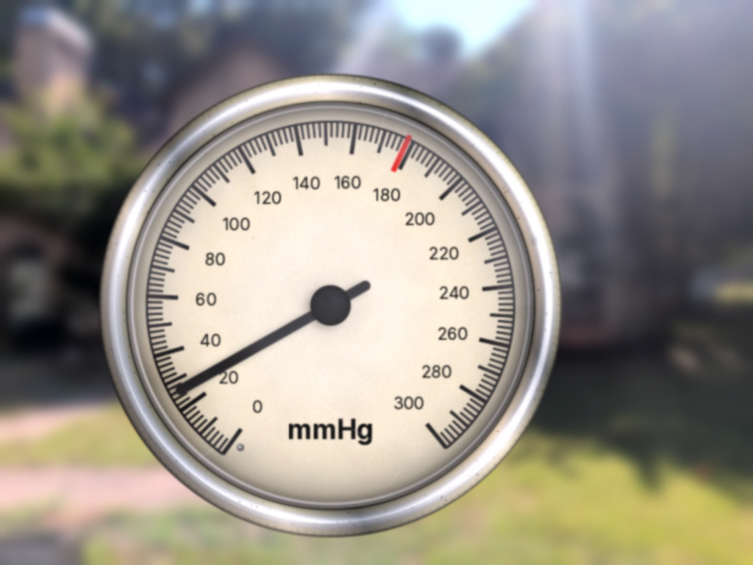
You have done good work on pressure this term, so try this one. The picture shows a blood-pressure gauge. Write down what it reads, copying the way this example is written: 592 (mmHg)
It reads 26 (mmHg)
